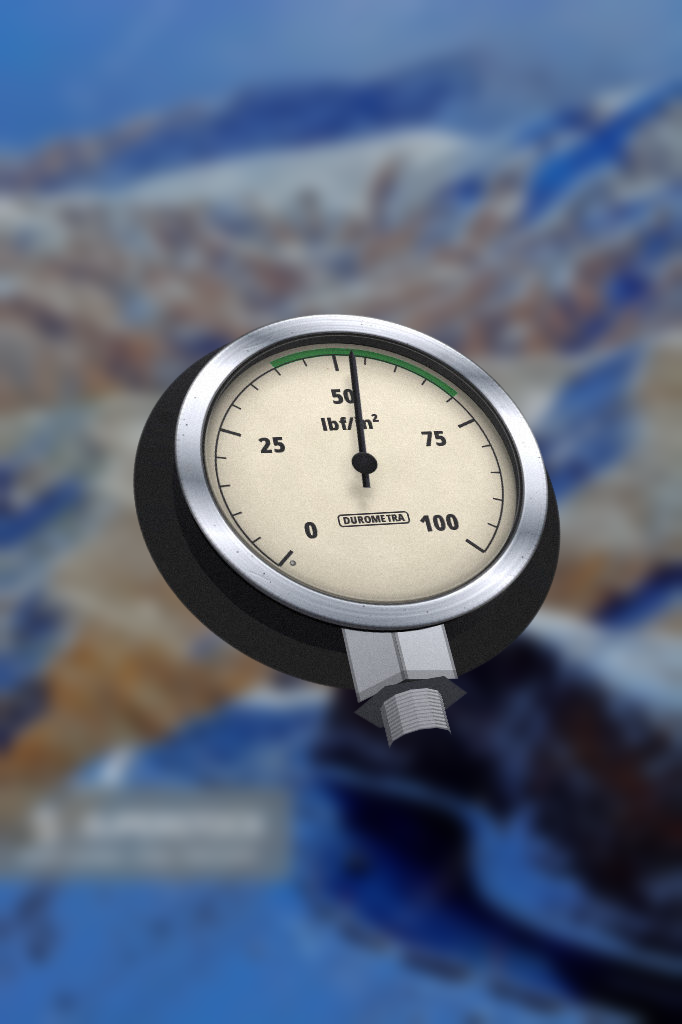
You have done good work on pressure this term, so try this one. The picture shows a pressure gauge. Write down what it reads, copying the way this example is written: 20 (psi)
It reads 52.5 (psi)
